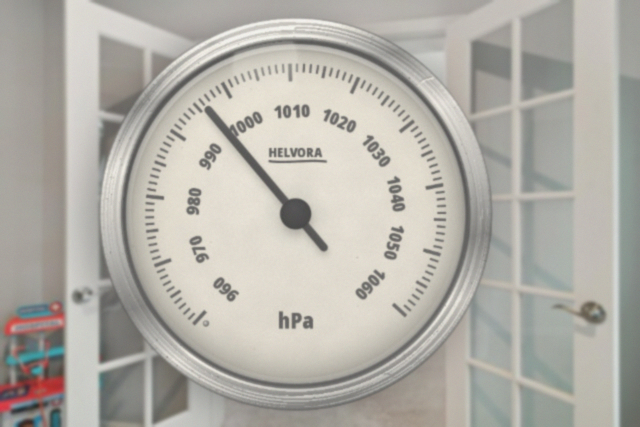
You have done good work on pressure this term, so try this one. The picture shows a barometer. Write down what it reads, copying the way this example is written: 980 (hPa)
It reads 996 (hPa)
